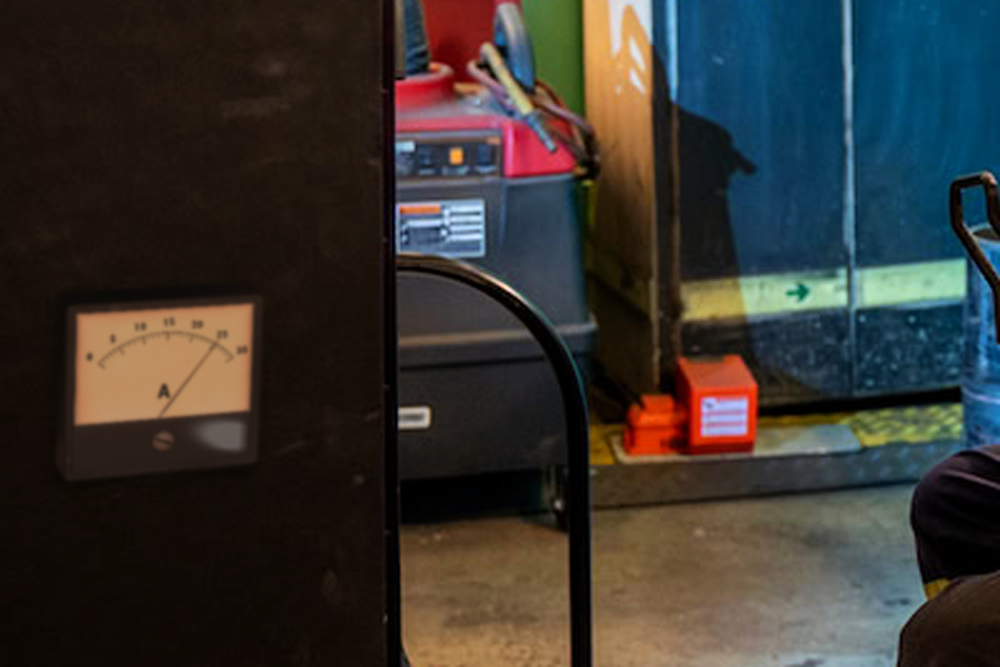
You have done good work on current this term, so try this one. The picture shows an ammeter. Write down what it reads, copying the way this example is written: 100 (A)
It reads 25 (A)
